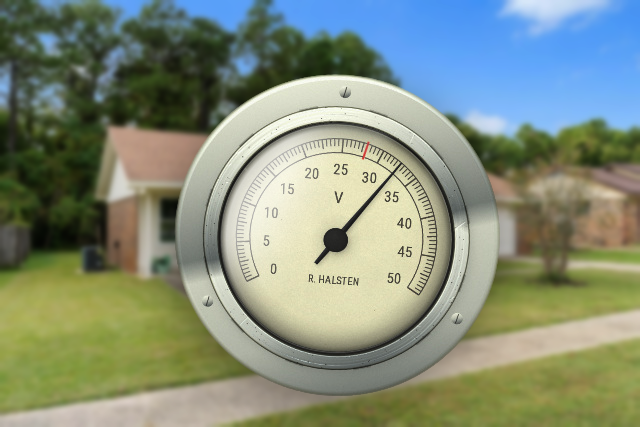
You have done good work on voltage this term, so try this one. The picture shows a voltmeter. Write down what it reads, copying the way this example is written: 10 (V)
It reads 32.5 (V)
